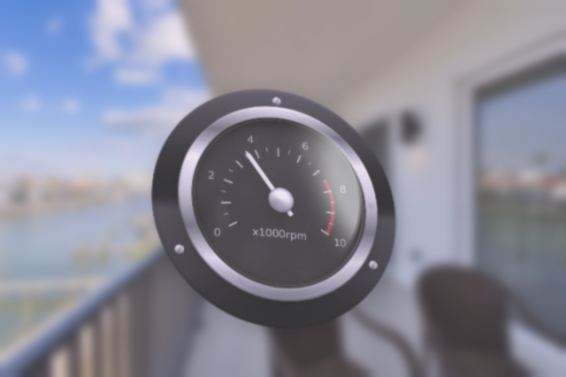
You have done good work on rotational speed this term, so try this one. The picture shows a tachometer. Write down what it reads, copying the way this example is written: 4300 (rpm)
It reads 3500 (rpm)
